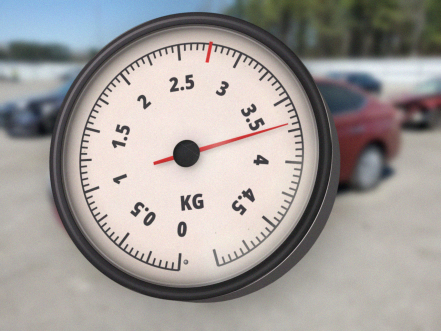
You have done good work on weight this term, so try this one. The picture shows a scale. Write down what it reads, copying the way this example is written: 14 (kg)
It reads 3.7 (kg)
